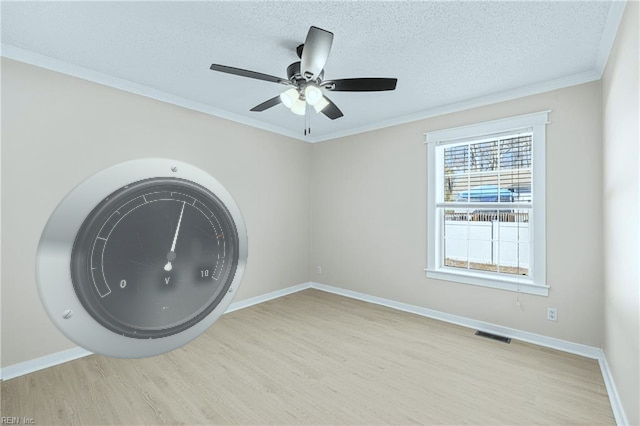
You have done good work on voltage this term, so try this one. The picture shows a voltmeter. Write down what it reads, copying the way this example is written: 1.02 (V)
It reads 5.5 (V)
